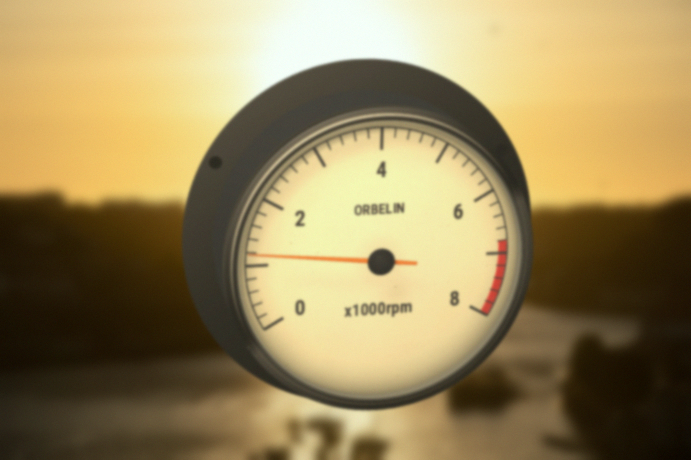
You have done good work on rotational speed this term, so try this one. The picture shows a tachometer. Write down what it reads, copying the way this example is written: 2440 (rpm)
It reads 1200 (rpm)
